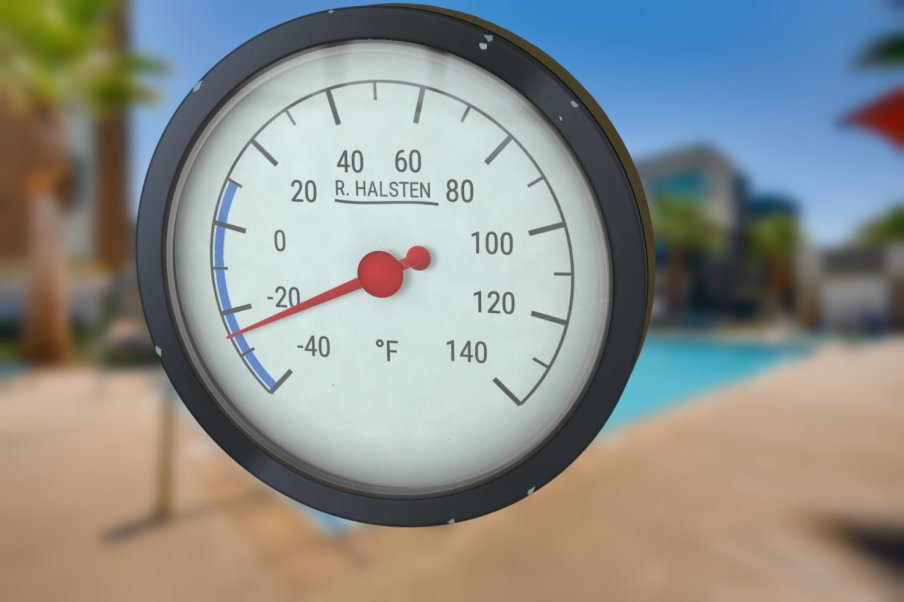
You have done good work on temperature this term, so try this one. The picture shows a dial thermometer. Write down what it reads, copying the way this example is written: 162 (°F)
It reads -25 (°F)
